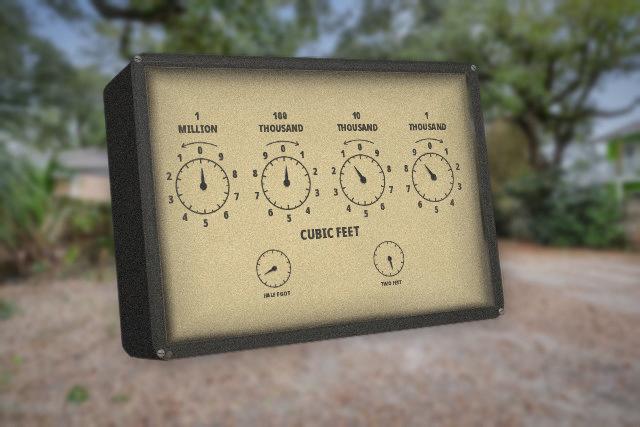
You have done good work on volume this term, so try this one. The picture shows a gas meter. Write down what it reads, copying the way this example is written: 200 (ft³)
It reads 900 (ft³)
